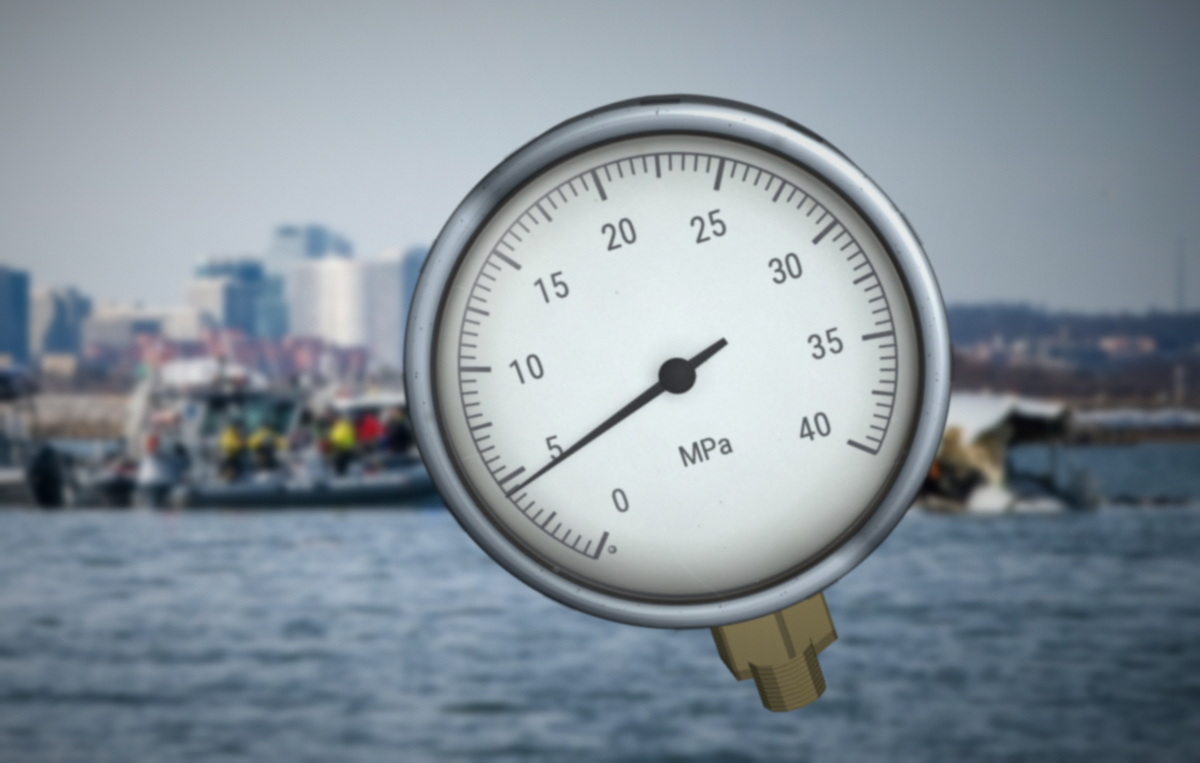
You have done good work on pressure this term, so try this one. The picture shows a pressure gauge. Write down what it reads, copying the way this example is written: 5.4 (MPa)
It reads 4.5 (MPa)
